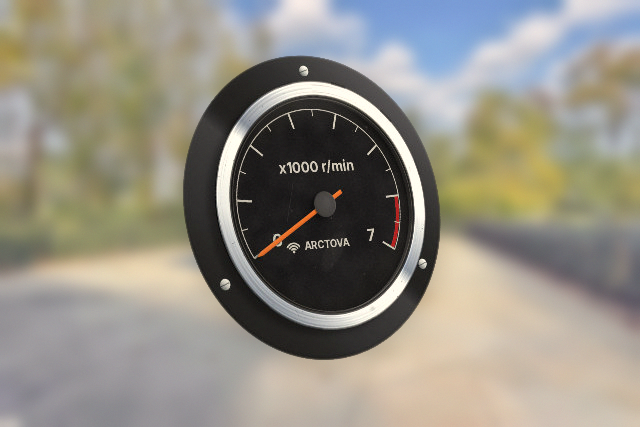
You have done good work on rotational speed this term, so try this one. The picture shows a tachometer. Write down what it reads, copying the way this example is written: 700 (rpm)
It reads 0 (rpm)
